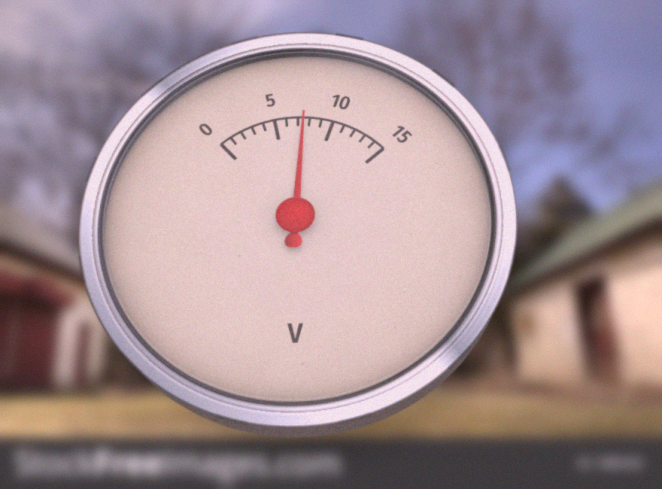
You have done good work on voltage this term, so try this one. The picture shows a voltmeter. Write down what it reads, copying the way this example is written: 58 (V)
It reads 7.5 (V)
